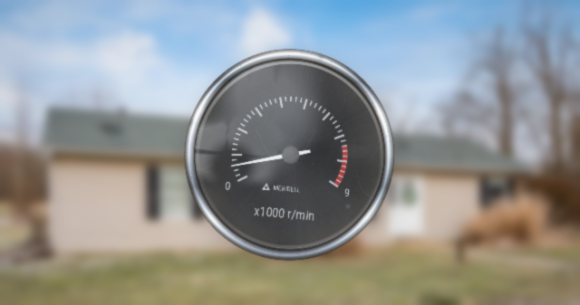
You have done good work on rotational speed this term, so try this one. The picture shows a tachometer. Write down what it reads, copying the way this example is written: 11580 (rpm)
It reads 600 (rpm)
